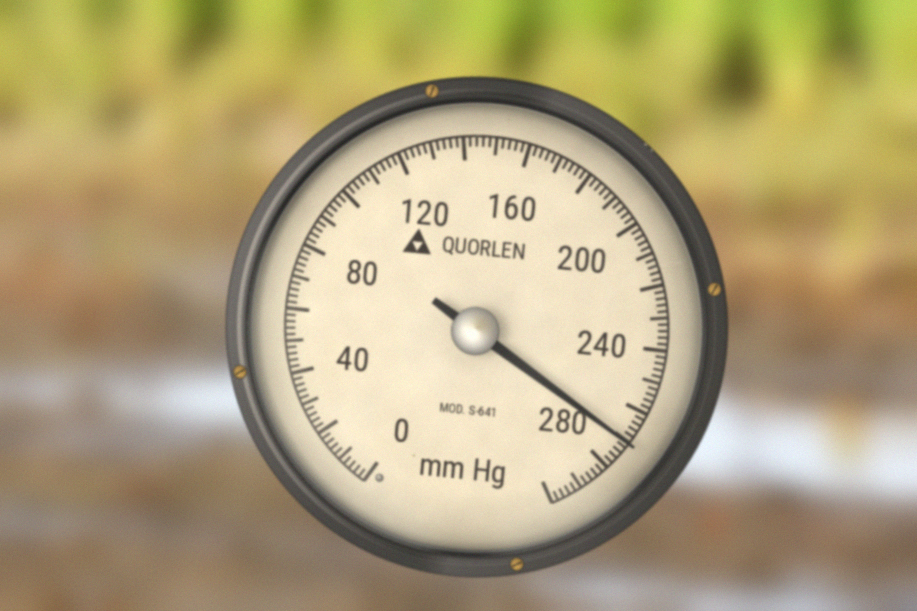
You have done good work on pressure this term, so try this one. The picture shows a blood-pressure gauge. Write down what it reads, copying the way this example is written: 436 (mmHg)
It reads 270 (mmHg)
